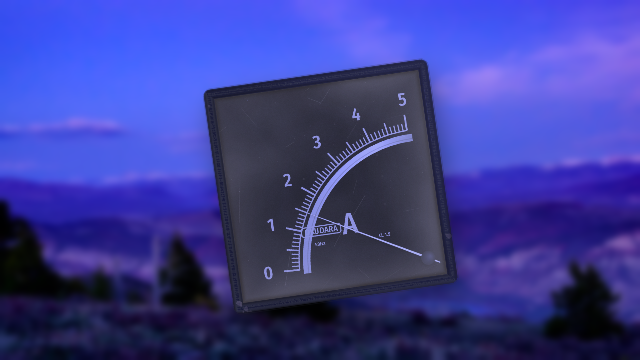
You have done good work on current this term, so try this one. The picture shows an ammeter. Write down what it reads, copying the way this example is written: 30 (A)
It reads 1.5 (A)
